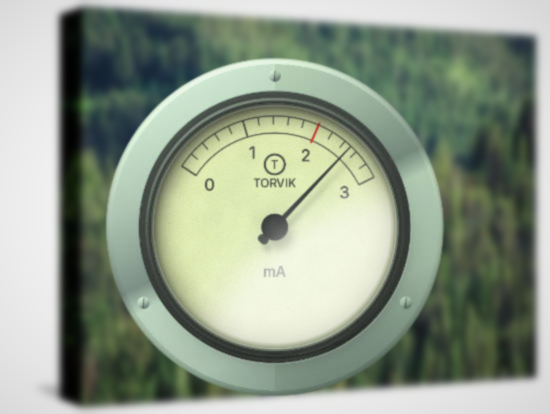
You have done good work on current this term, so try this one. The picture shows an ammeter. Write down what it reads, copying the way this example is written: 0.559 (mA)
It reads 2.5 (mA)
